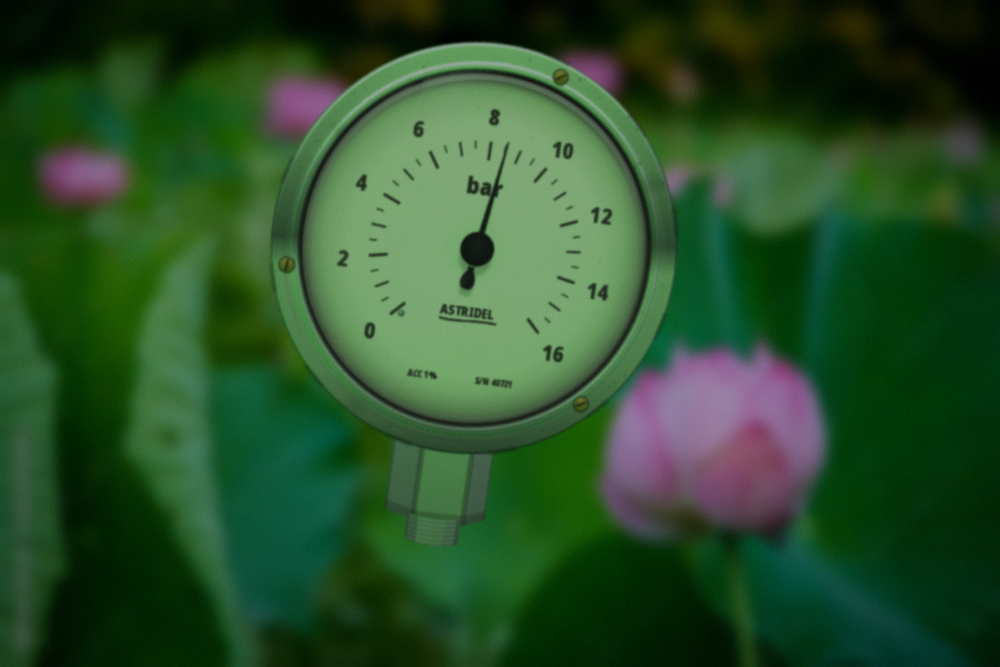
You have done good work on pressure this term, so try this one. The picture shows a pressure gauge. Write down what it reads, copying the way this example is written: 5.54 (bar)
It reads 8.5 (bar)
